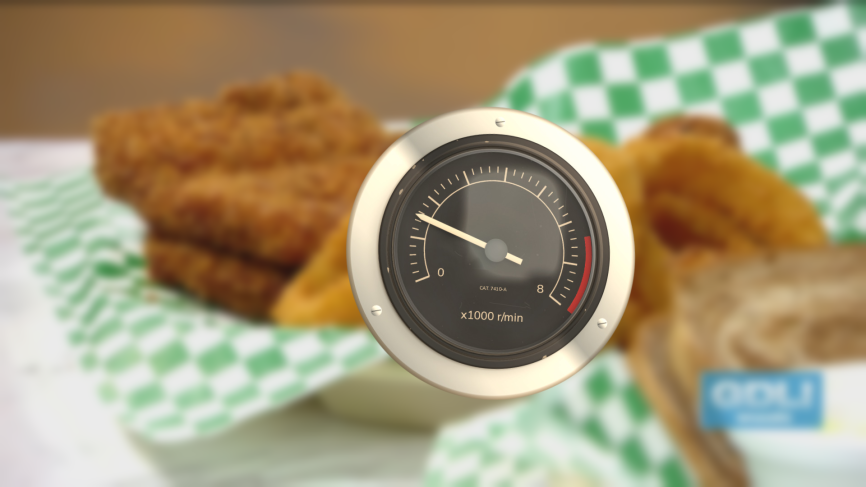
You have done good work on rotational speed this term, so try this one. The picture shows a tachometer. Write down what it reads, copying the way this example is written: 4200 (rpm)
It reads 1500 (rpm)
